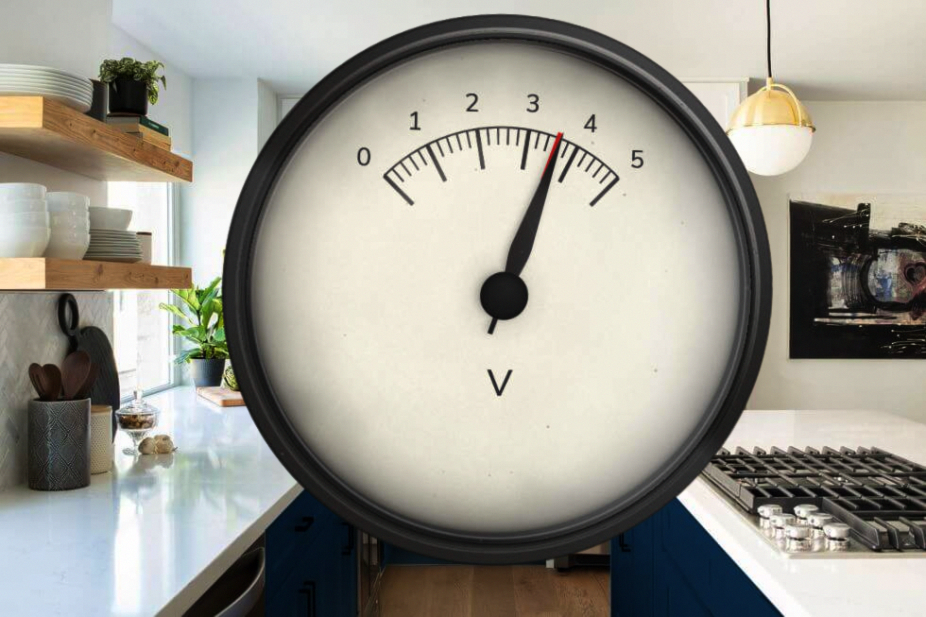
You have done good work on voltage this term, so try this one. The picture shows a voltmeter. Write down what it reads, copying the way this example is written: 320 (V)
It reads 3.6 (V)
